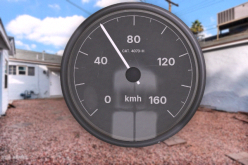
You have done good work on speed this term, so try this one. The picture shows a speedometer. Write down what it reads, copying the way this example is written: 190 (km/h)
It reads 60 (km/h)
